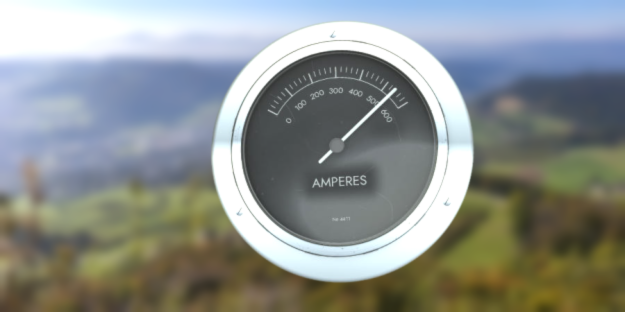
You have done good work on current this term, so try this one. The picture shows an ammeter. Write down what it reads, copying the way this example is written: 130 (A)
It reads 540 (A)
